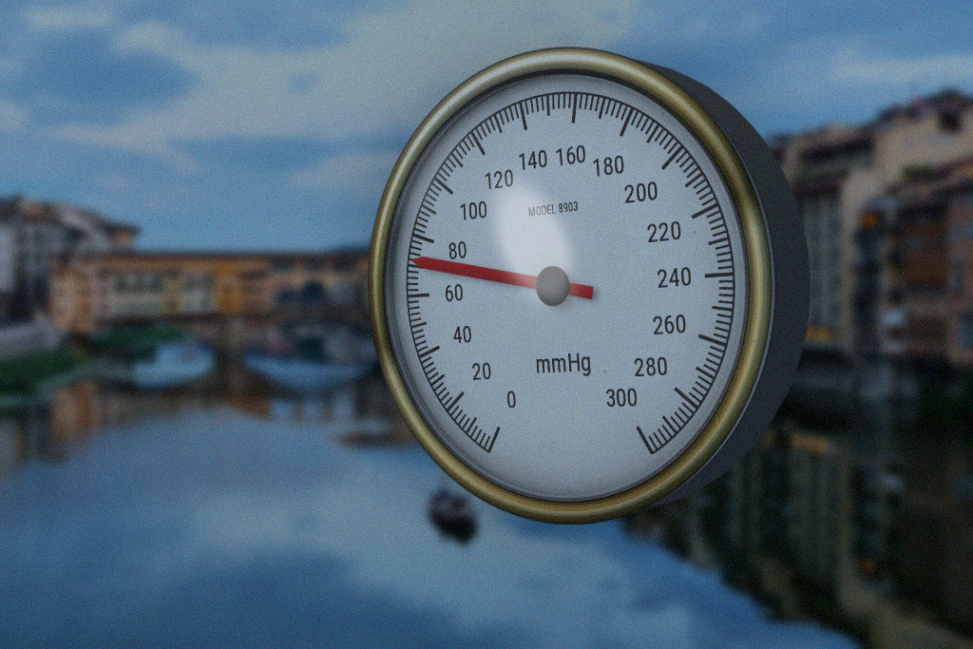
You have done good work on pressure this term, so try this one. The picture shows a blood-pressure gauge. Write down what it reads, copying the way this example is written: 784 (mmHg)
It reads 72 (mmHg)
